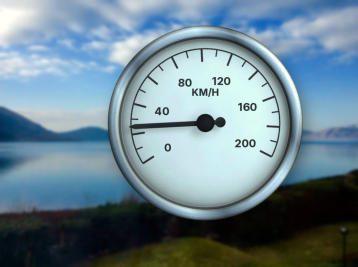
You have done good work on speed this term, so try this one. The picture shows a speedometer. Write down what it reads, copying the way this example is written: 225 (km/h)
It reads 25 (km/h)
